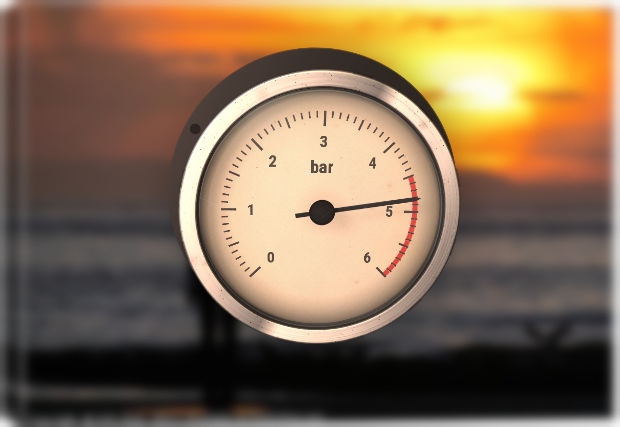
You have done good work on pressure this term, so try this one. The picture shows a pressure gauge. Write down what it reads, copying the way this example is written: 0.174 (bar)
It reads 4.8 (bar)
